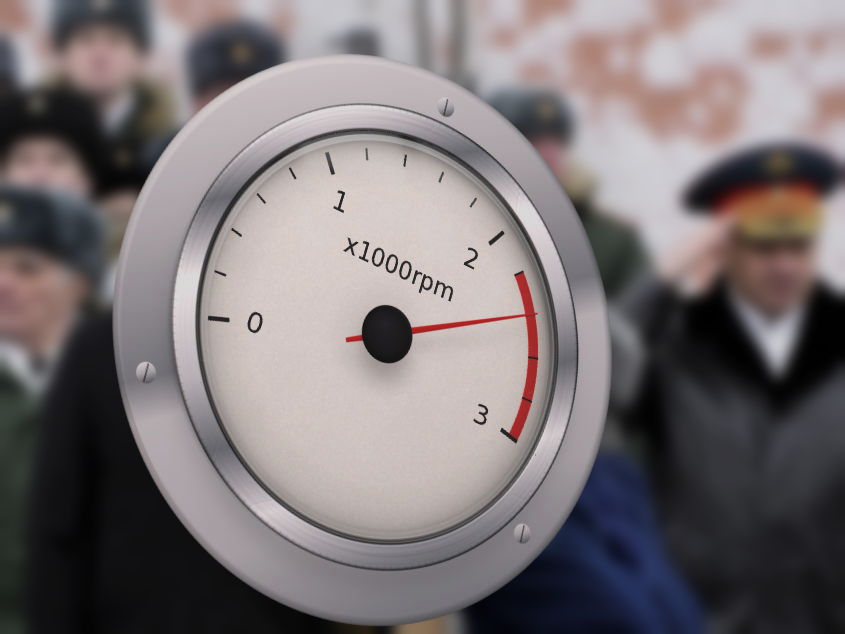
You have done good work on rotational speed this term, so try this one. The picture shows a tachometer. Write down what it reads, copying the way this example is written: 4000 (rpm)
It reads 2400 (rpm)
